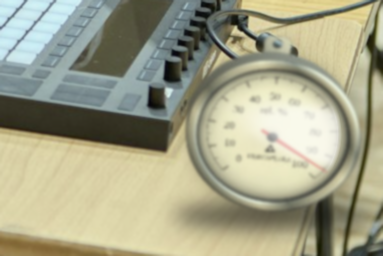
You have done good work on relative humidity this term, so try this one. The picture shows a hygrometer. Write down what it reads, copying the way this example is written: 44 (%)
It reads 95 (%)
